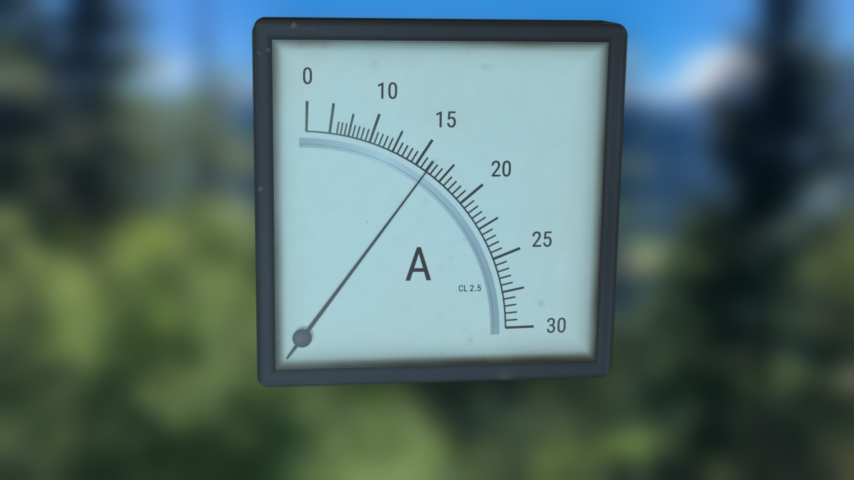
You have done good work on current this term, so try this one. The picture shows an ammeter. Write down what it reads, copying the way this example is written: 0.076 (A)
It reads 16 (A)
